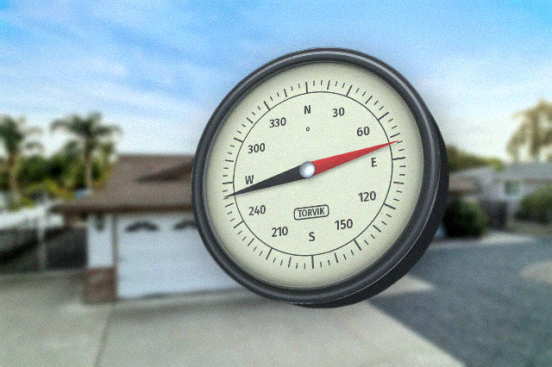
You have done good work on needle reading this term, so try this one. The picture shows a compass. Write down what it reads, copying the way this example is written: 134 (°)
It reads 80 (°)
